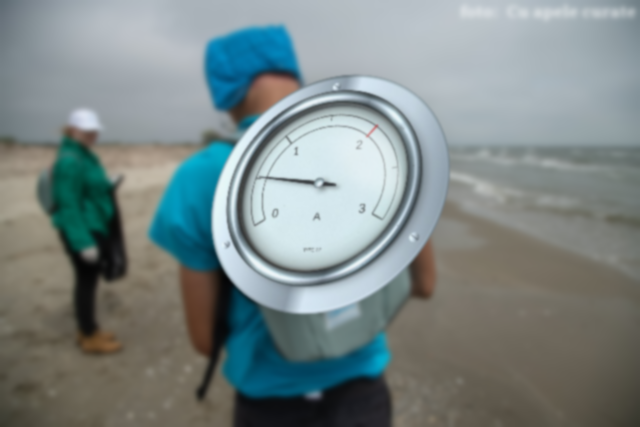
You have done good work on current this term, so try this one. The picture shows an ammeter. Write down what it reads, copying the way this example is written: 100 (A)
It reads 0.5 (A)
